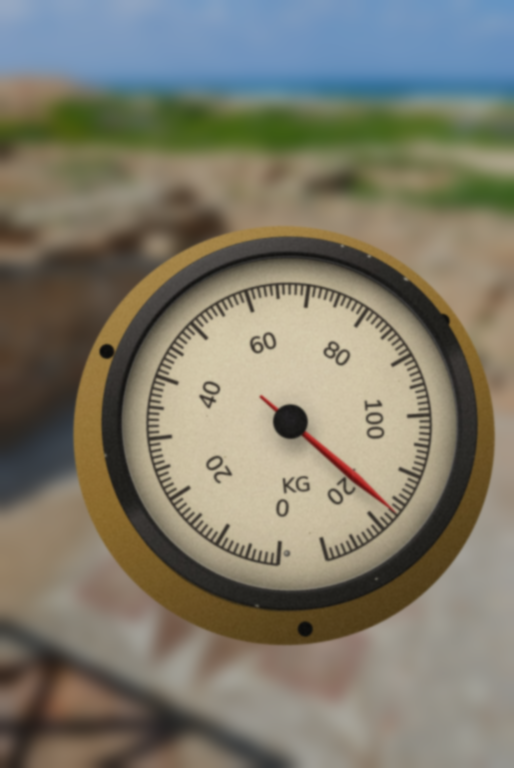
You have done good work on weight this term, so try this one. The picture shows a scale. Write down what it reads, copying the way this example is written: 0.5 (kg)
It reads 117 (kg)
